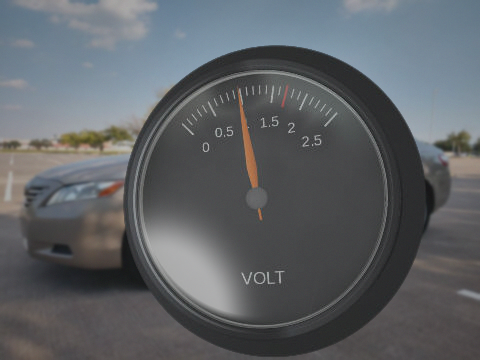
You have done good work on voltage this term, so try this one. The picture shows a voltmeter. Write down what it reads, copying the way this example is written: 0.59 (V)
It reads 1 (V)
